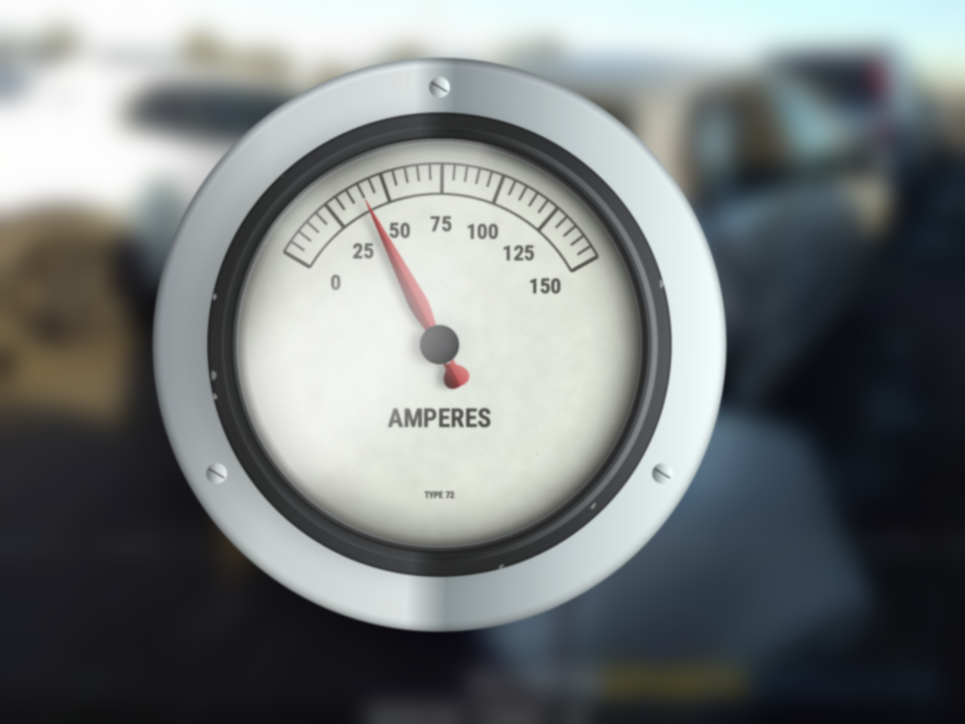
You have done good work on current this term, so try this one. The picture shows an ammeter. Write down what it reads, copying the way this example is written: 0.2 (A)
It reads 40 (A)
